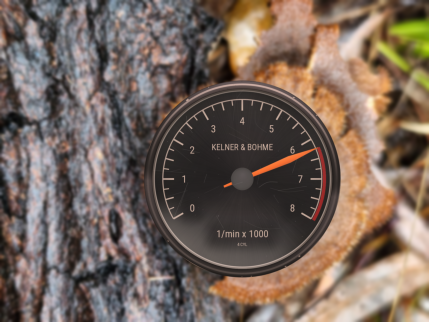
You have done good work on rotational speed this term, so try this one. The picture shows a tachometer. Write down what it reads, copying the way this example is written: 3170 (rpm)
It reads 6250 (rpm)
